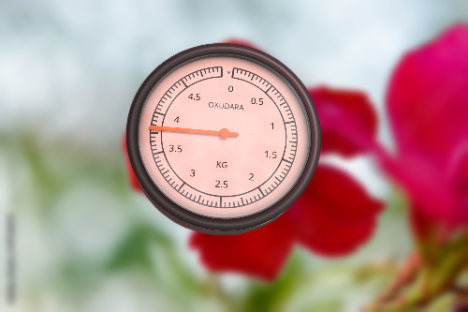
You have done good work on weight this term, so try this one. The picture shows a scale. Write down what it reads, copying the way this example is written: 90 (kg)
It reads 3.8 (kg)
